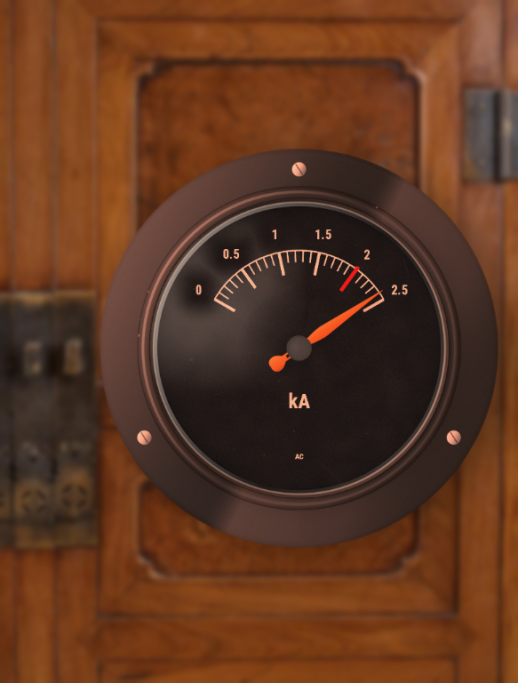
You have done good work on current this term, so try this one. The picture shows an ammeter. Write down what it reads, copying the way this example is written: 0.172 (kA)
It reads 2.4 (kA)
